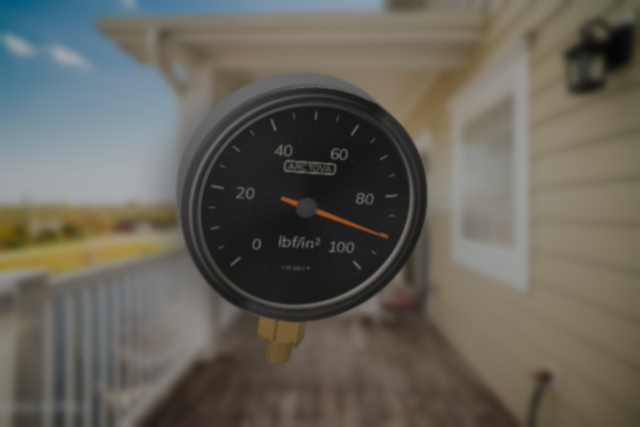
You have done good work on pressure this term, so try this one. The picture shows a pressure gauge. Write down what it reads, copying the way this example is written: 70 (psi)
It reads 90 (psi)
